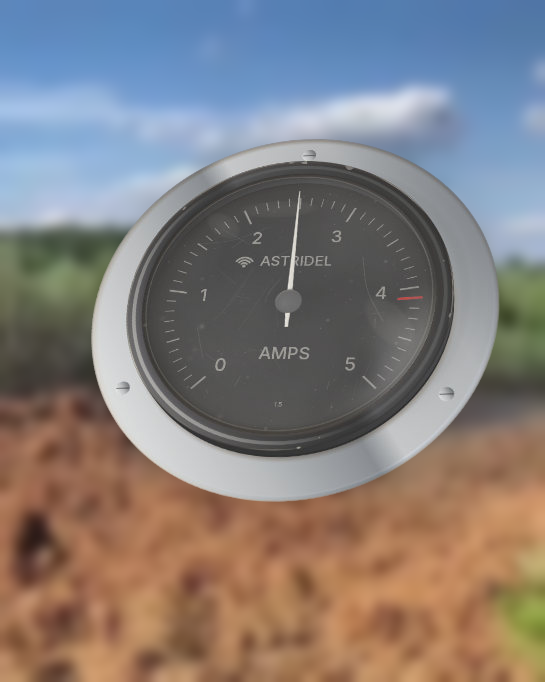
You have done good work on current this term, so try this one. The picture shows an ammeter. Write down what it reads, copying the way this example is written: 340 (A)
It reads 2.5 (A)
